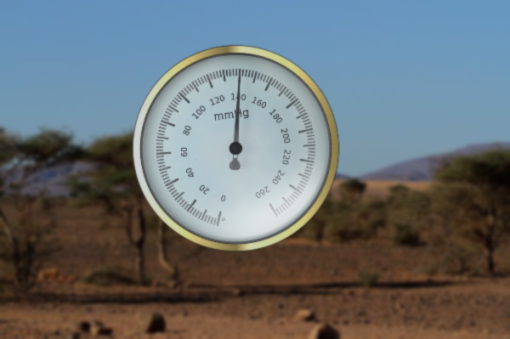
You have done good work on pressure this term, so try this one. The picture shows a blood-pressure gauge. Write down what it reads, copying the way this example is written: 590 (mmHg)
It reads 140 (mmHg)
